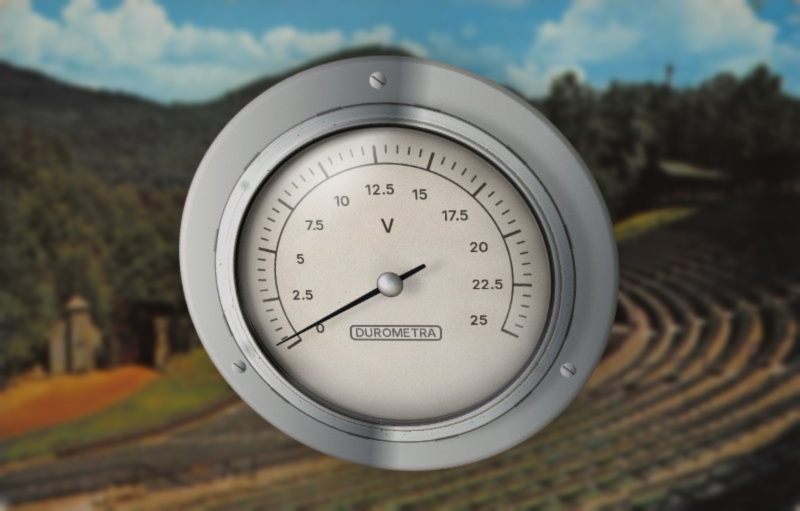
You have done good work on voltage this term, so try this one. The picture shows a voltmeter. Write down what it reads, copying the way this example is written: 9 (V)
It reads 0.5 (V)
